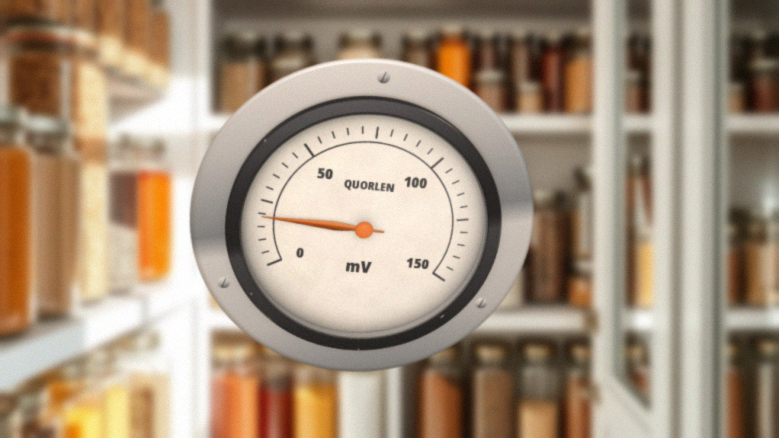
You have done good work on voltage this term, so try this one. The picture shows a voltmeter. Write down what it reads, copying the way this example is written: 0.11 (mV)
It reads 20 (mV)
